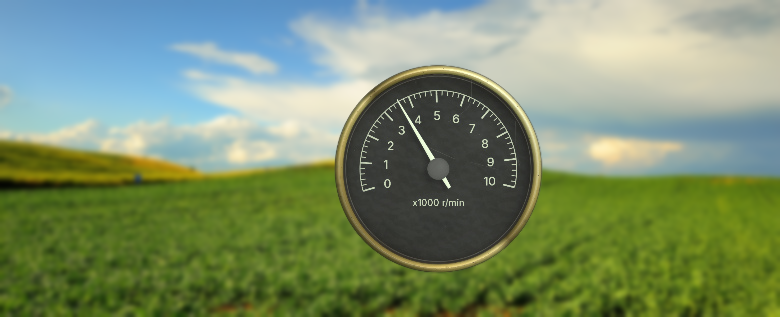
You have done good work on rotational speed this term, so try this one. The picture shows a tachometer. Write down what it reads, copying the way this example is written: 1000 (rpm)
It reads 3600 (rpm)
